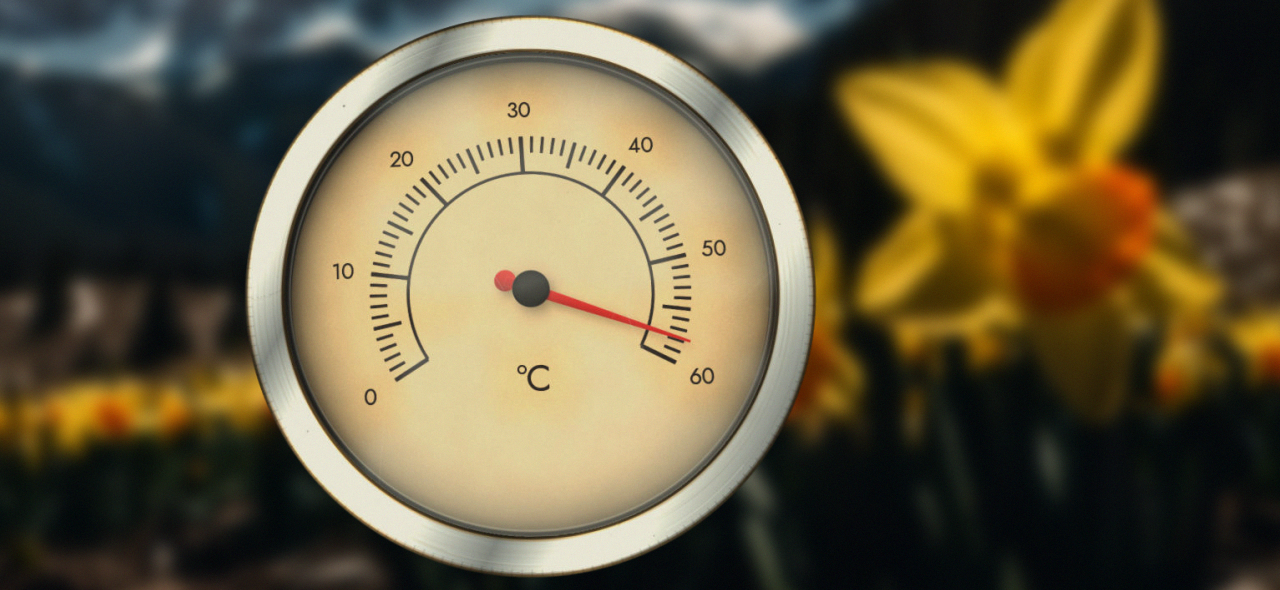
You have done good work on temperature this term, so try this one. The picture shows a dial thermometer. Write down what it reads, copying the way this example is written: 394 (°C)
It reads 58 (°C)
